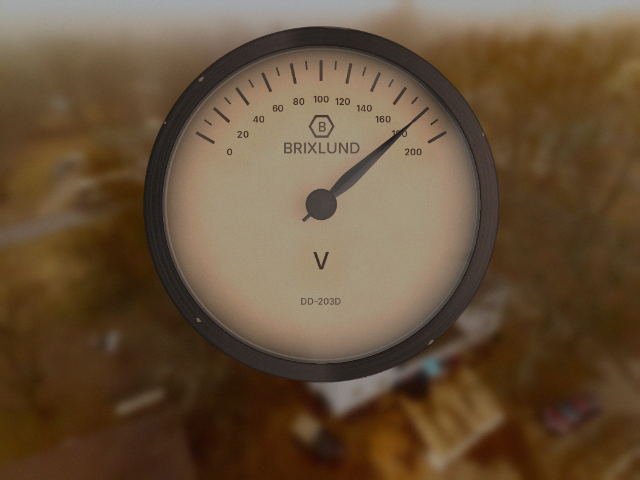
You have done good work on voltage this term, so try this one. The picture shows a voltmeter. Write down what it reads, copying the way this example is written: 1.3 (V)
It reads 180 (V)
